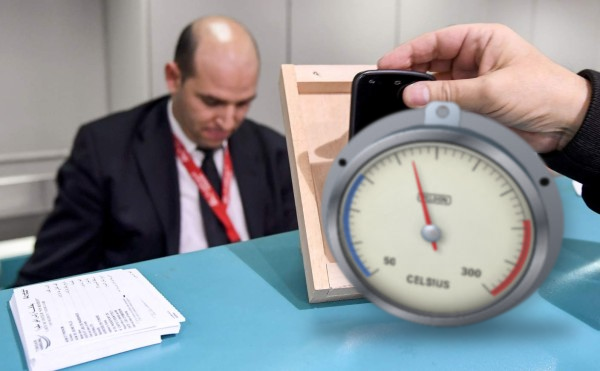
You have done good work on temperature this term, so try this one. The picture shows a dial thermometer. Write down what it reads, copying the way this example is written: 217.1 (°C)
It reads 160 (°C)
